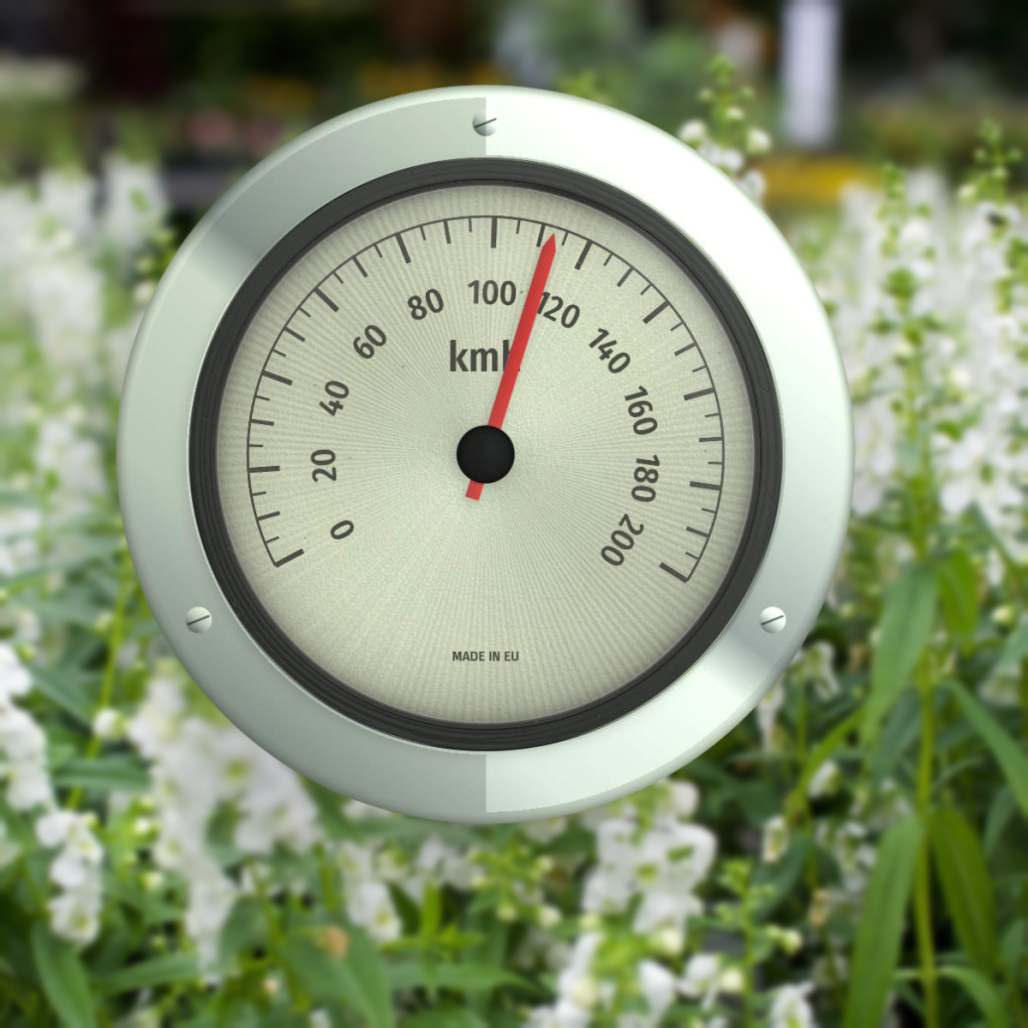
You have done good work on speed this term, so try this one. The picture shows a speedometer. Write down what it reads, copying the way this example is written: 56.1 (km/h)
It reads 112.5 (km/h)
